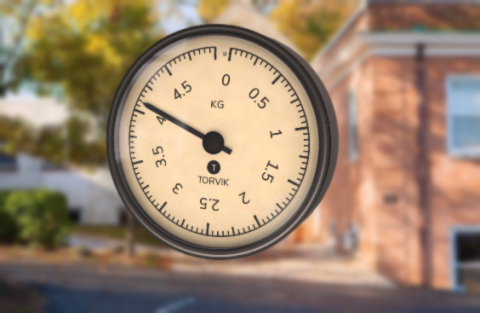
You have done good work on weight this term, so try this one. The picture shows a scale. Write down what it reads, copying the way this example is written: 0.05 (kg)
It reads 4.1 (kg)
